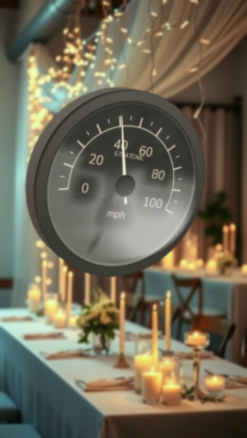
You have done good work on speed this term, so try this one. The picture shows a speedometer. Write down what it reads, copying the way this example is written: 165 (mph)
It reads 40 (mph)
